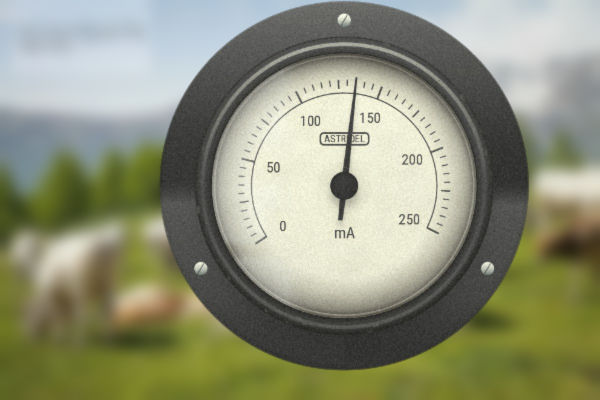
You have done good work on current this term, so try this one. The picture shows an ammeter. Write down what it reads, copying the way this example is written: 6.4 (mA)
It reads 135 (mA)
